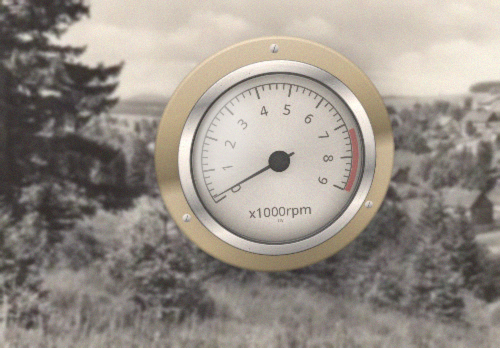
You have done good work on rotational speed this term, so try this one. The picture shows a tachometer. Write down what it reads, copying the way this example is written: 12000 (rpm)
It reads 200 (rpm)
